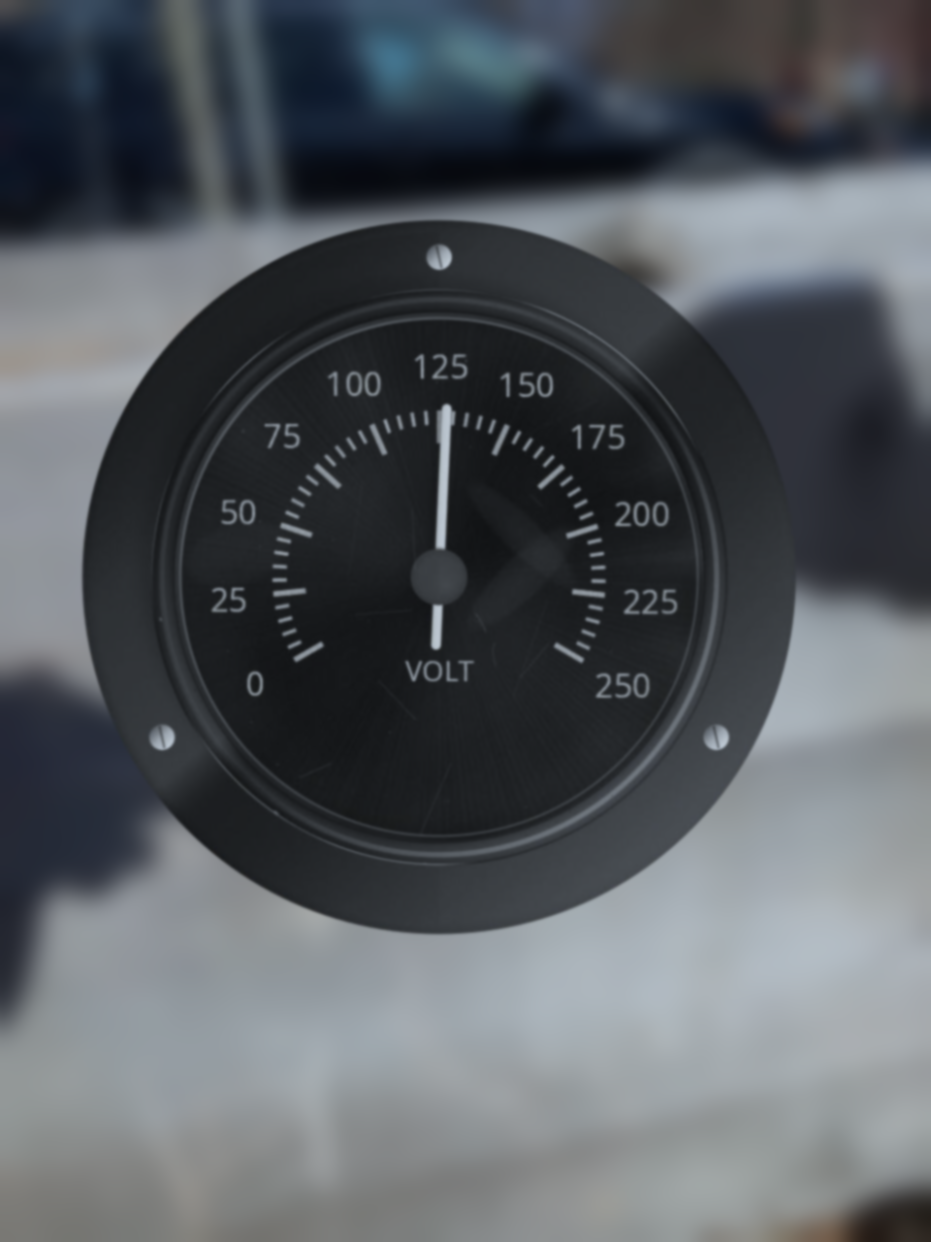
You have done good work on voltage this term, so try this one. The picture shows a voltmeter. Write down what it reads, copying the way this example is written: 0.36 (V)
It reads 127.5 (V)
